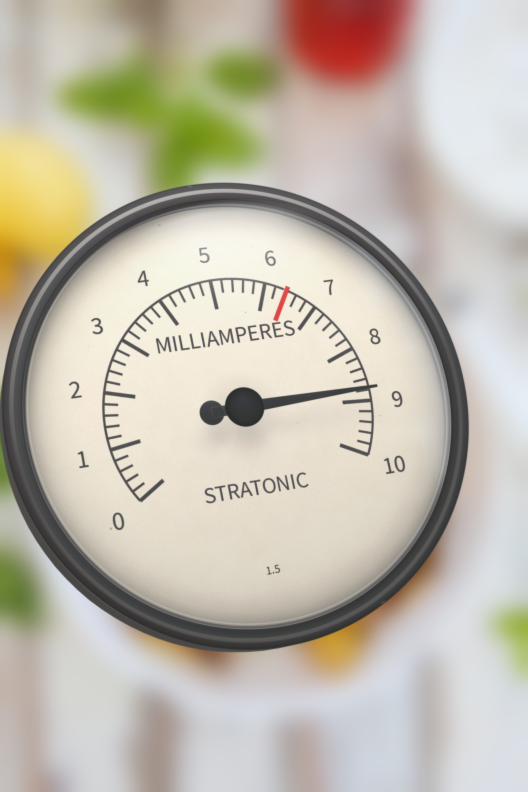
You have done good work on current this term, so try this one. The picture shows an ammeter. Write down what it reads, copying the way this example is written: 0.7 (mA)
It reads 8.8 (mA)
